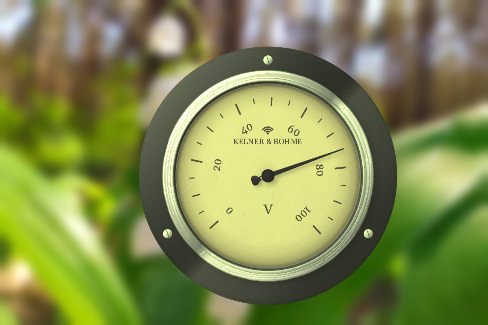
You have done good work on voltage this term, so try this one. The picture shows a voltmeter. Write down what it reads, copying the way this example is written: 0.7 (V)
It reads 75 (V)
